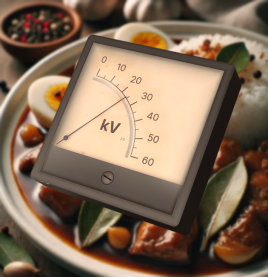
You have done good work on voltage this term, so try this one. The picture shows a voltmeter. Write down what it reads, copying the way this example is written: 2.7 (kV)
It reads 25 (kV)
